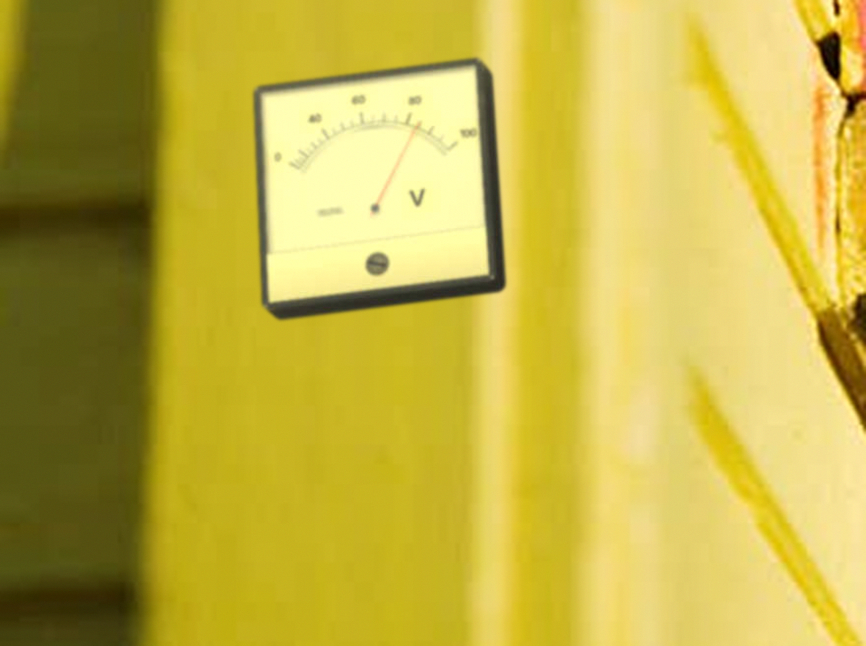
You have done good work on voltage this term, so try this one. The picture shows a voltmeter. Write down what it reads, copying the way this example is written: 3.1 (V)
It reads 85 (V)
